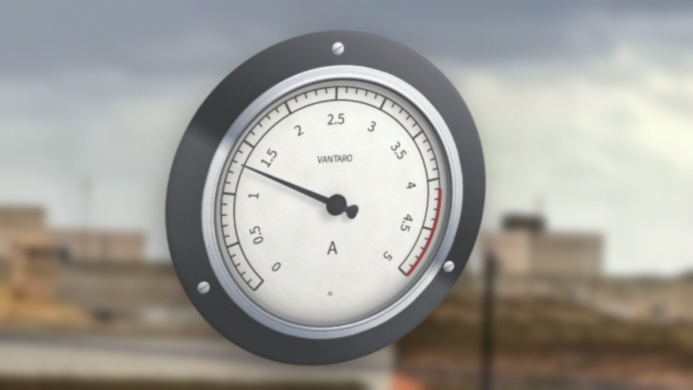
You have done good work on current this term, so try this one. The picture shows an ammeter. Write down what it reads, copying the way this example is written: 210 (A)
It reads 1.3 (A)
